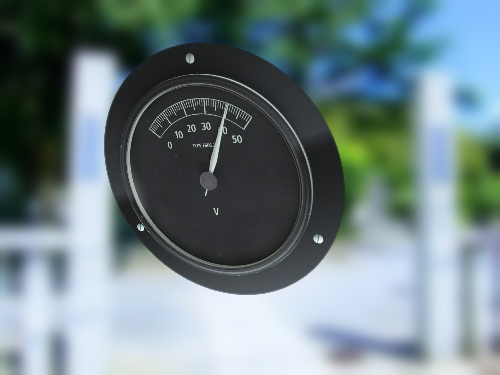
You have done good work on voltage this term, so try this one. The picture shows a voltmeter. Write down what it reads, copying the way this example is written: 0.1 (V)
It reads 40 (V)
